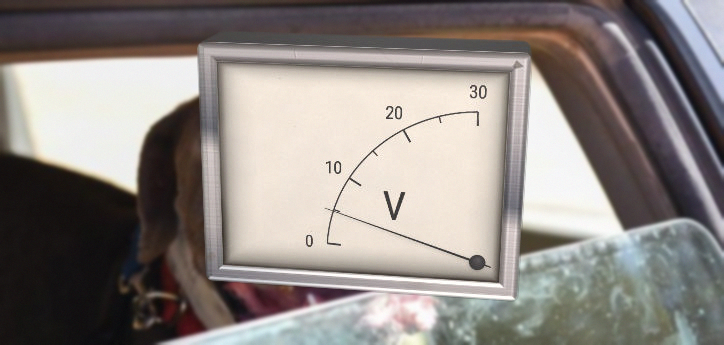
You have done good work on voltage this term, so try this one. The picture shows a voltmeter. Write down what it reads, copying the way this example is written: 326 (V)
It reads 5 (V)
